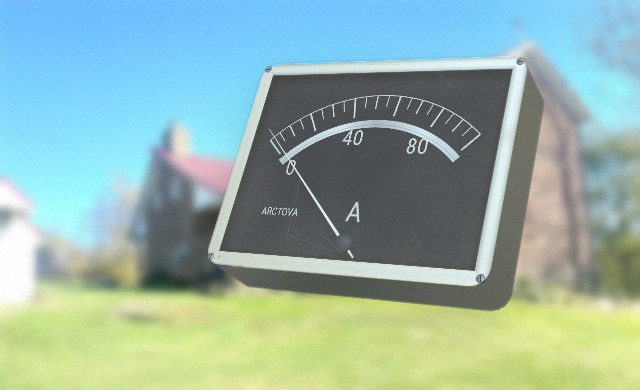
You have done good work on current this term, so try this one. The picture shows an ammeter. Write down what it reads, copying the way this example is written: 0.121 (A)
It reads 2.5 (A)
